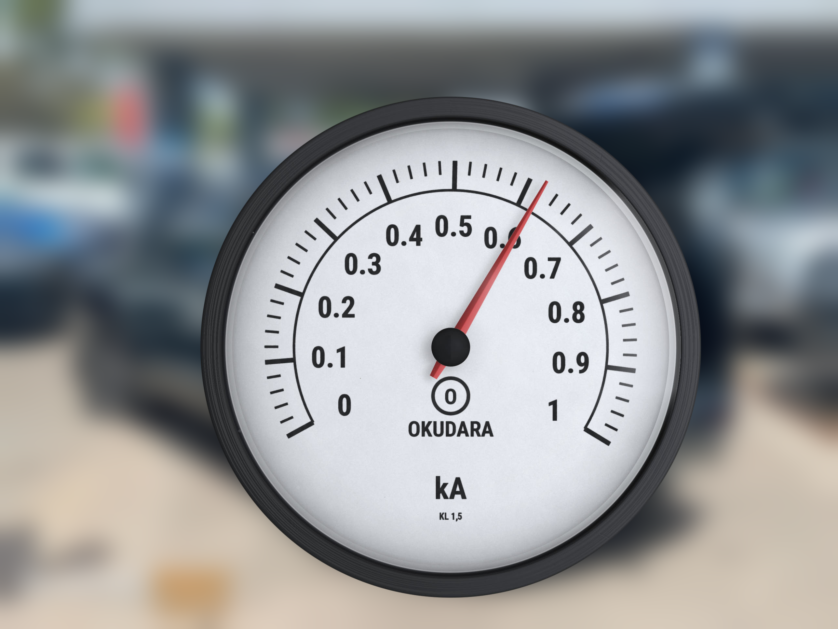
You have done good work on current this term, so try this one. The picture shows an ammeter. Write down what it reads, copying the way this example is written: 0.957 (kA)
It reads 0.62 (kA)
